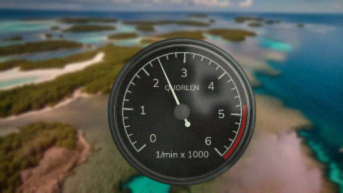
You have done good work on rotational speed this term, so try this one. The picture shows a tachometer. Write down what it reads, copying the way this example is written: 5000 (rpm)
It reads 2400 (rpm)
